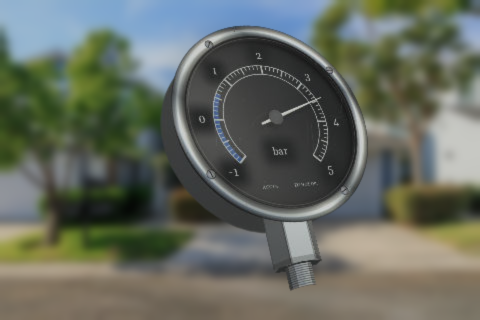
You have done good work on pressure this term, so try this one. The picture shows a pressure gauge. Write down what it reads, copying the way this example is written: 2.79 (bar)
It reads 3.5 (bar)
